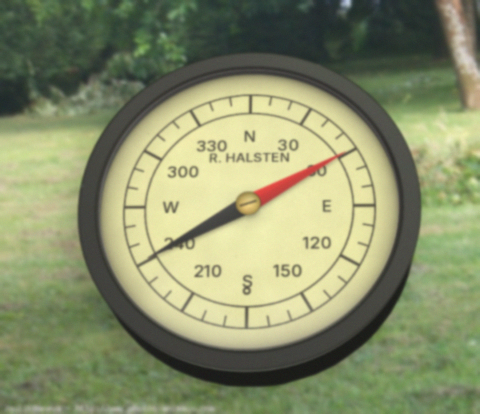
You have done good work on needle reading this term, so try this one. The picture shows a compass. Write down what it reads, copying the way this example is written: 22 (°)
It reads 60 (°)
